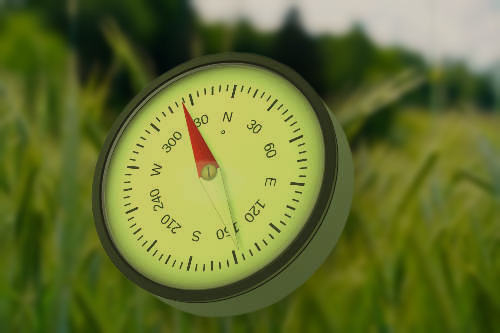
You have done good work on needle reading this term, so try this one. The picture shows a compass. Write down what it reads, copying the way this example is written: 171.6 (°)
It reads 325 (°)
